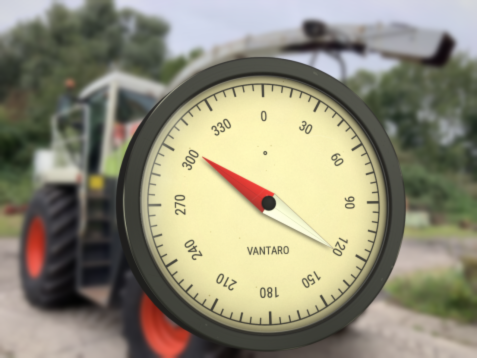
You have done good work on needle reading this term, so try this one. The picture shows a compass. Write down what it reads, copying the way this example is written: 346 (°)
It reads 305 (°)
